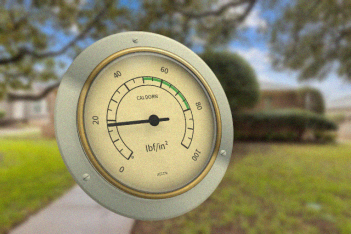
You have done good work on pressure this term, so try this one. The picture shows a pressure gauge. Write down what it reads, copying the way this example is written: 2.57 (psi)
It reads 17.5 (psi)
